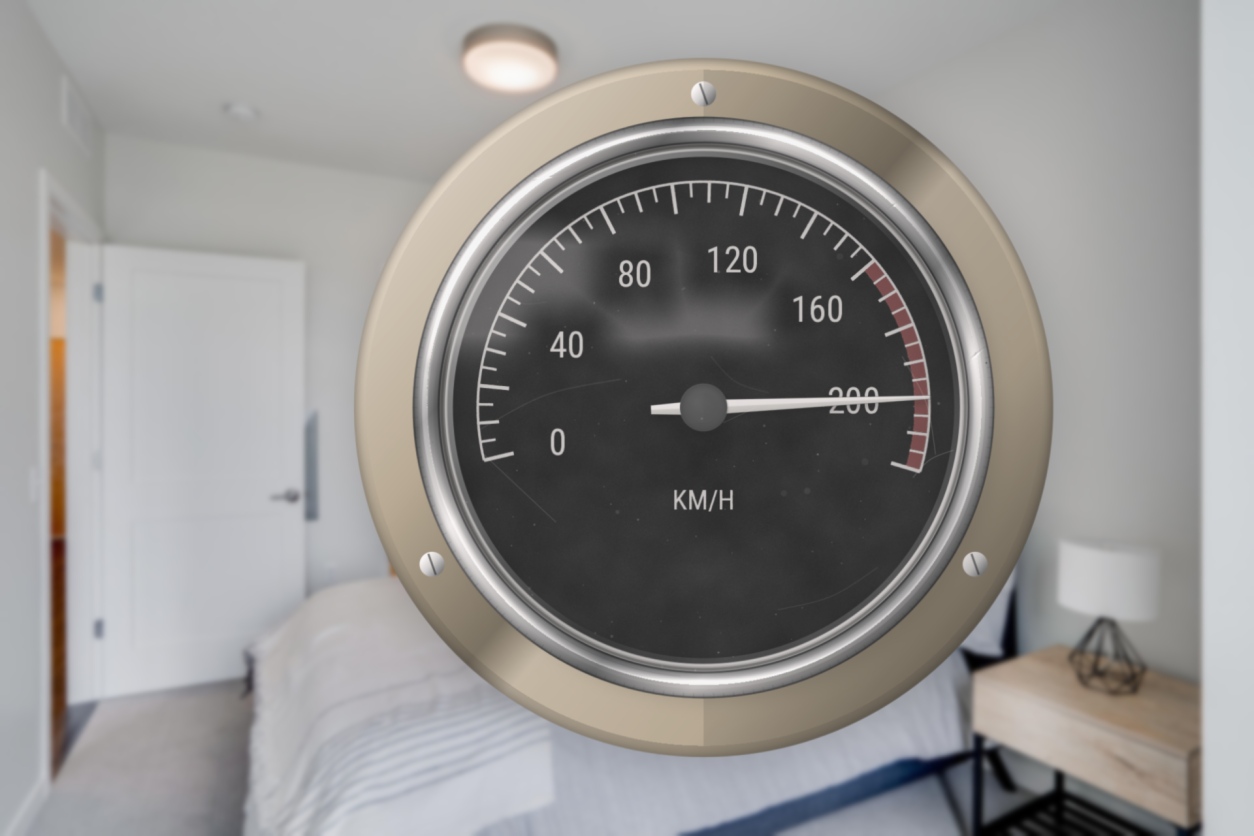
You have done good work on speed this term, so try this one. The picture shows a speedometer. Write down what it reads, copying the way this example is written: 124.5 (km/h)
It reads 200 (km/h)
